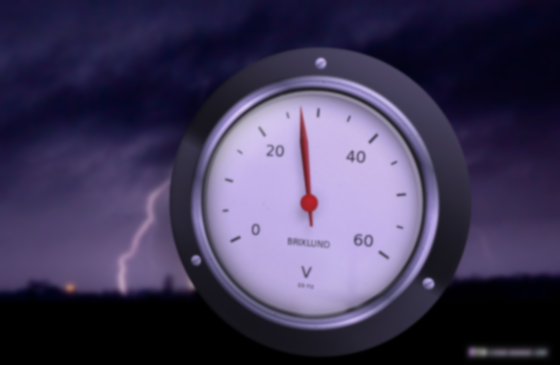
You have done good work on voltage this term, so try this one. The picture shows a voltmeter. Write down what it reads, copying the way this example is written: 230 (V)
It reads 27.5 (V)
